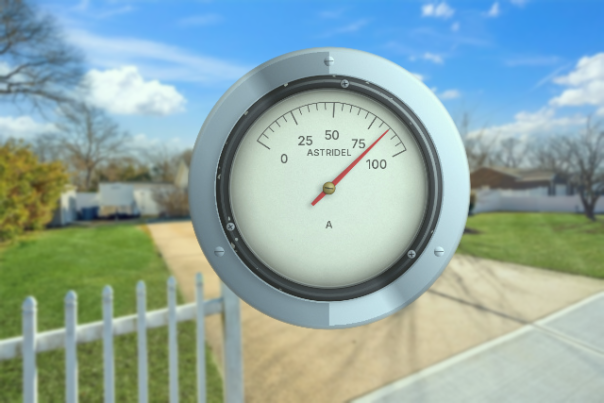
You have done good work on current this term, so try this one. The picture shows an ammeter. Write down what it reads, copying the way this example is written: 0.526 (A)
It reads 85 (A)
